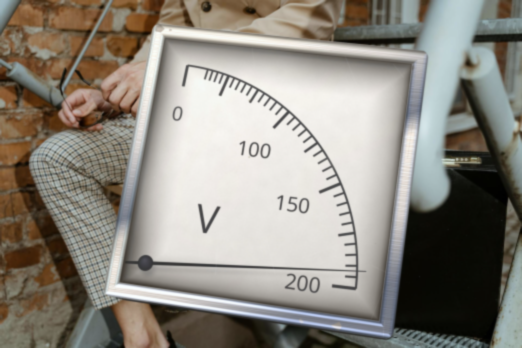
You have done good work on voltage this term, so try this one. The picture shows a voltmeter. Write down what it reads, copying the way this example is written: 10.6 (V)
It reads 192.5 (V)
